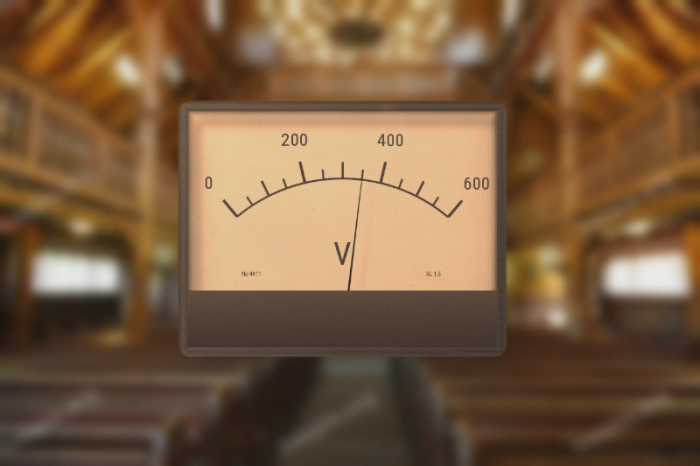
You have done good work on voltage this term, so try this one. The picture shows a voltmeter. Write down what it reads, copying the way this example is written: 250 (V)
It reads 350 (V)
